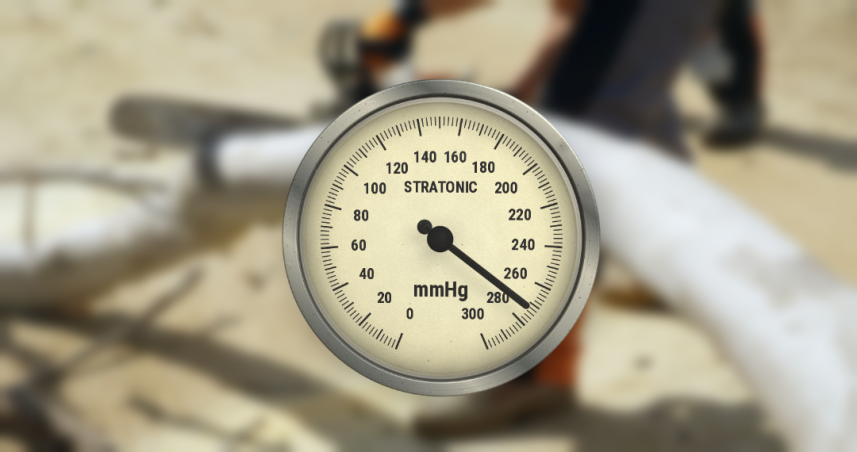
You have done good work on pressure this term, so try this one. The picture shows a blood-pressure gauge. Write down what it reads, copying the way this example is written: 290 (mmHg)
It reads 272 (mmHg)
